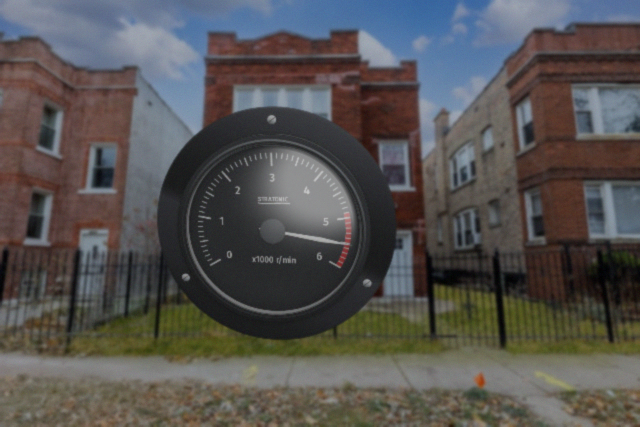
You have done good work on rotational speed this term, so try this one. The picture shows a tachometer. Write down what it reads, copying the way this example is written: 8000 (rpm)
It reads 5500 (rpm)
